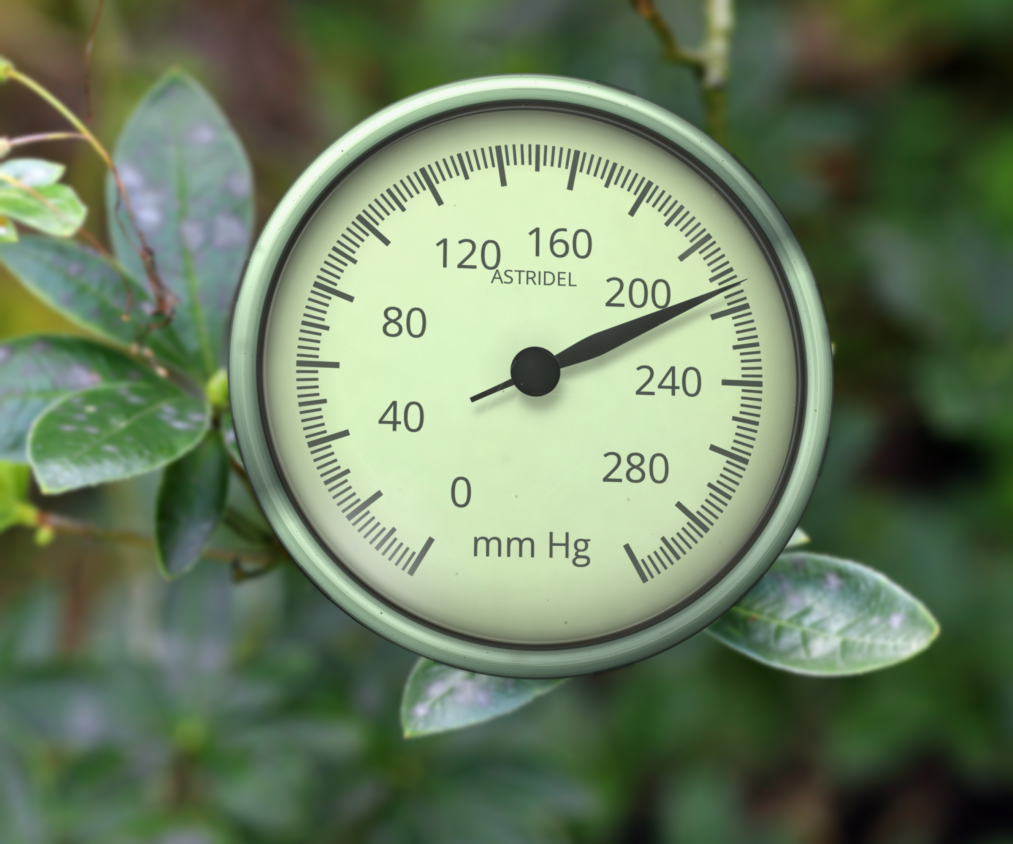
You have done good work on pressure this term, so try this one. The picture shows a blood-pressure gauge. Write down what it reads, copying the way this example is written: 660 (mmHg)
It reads 214 (mmHg)
